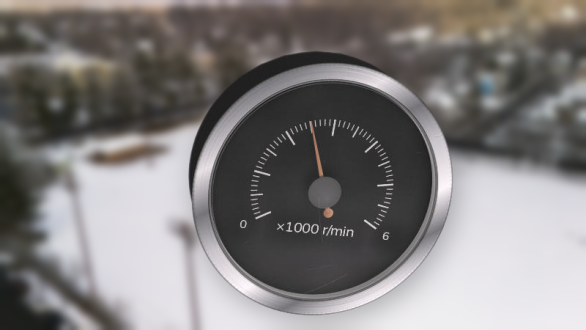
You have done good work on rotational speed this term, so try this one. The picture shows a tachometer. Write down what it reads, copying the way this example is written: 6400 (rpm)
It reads 2500 (rpm)
